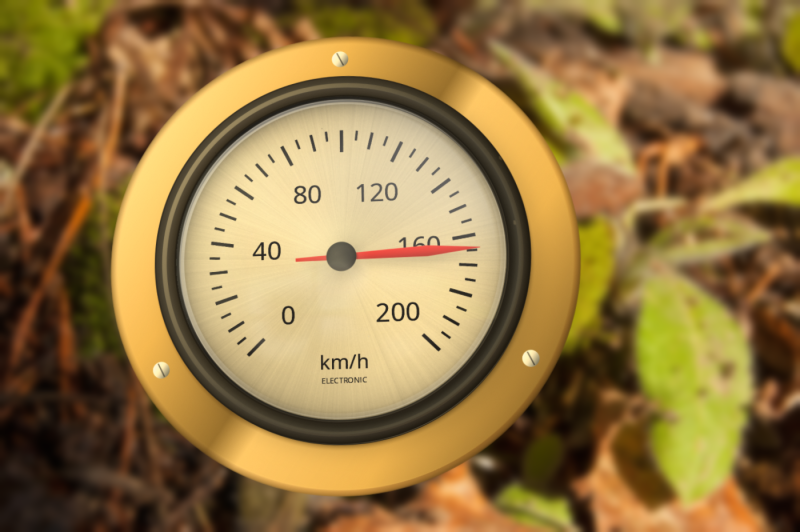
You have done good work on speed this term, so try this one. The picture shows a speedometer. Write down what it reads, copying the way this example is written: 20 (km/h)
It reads 165 (km/h)
